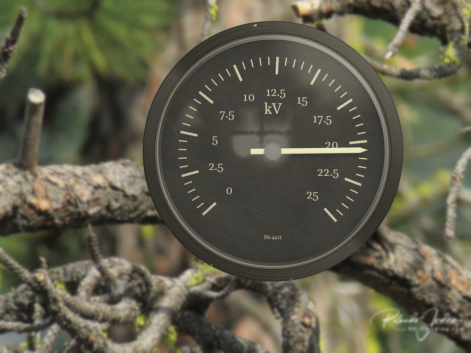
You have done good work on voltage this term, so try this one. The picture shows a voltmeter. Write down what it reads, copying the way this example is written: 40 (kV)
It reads 20.5 (kV)
